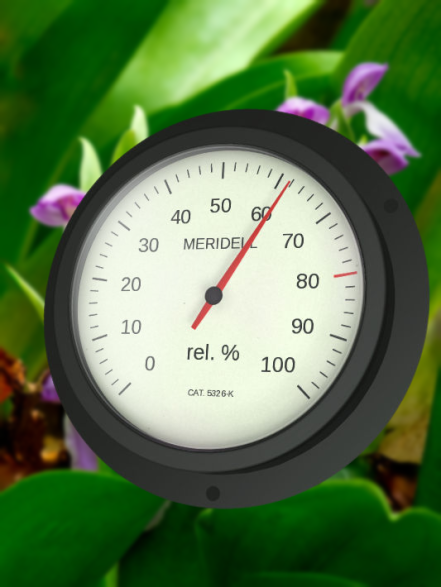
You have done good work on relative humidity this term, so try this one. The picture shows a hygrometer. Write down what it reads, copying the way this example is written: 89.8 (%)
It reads 62 (%)
